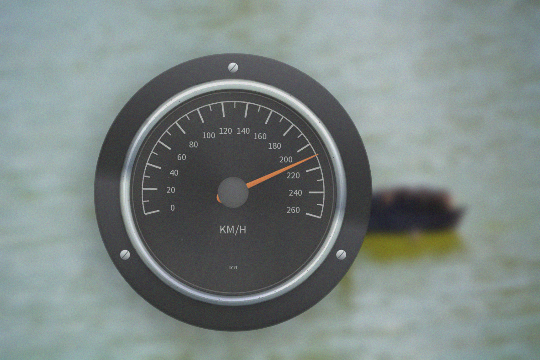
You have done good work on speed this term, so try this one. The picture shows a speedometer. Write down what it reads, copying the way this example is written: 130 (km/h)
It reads 210 (km/h)
